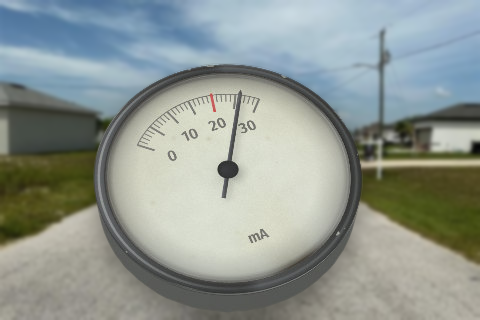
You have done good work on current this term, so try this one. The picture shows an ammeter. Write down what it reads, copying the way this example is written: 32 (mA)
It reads 26 (mA)
